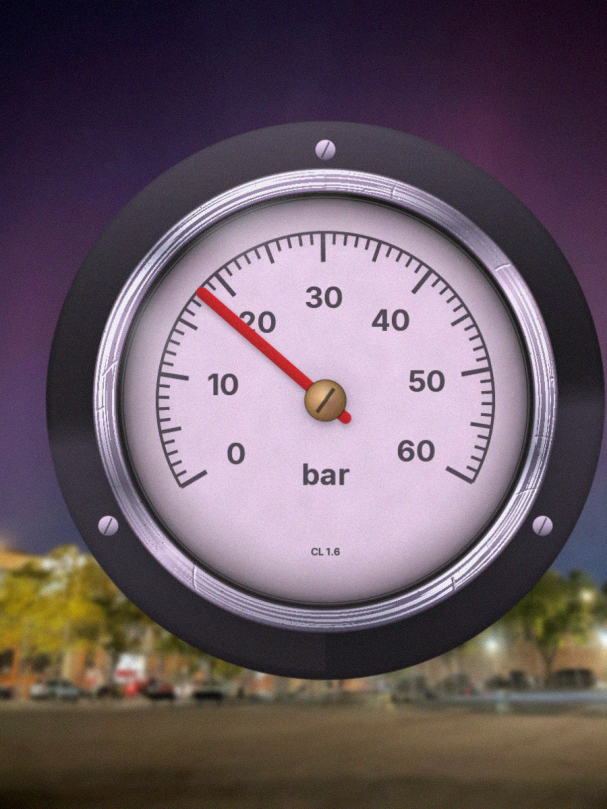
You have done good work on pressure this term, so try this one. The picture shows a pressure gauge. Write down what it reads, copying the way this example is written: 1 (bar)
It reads 18 (bar)
